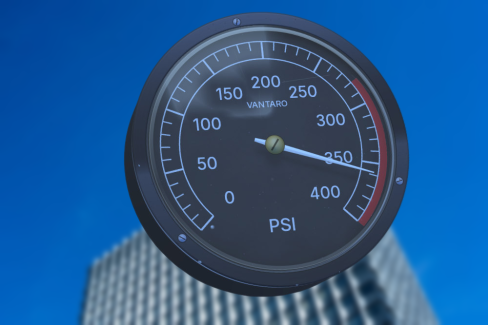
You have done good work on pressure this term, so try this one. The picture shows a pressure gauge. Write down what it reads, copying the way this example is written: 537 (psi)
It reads 360 (psi)
